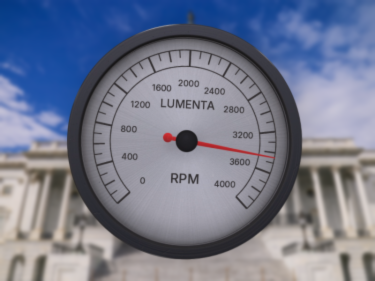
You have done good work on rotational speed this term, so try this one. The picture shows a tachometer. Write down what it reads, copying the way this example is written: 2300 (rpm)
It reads 3450 (rpm)
